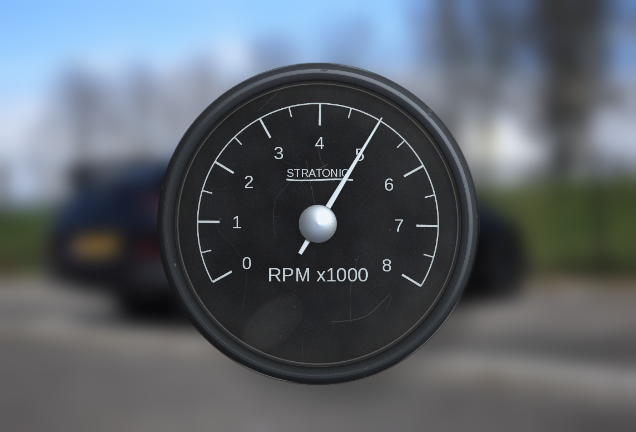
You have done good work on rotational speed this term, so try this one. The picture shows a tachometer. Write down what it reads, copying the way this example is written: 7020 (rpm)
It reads 5000 (rpm)
